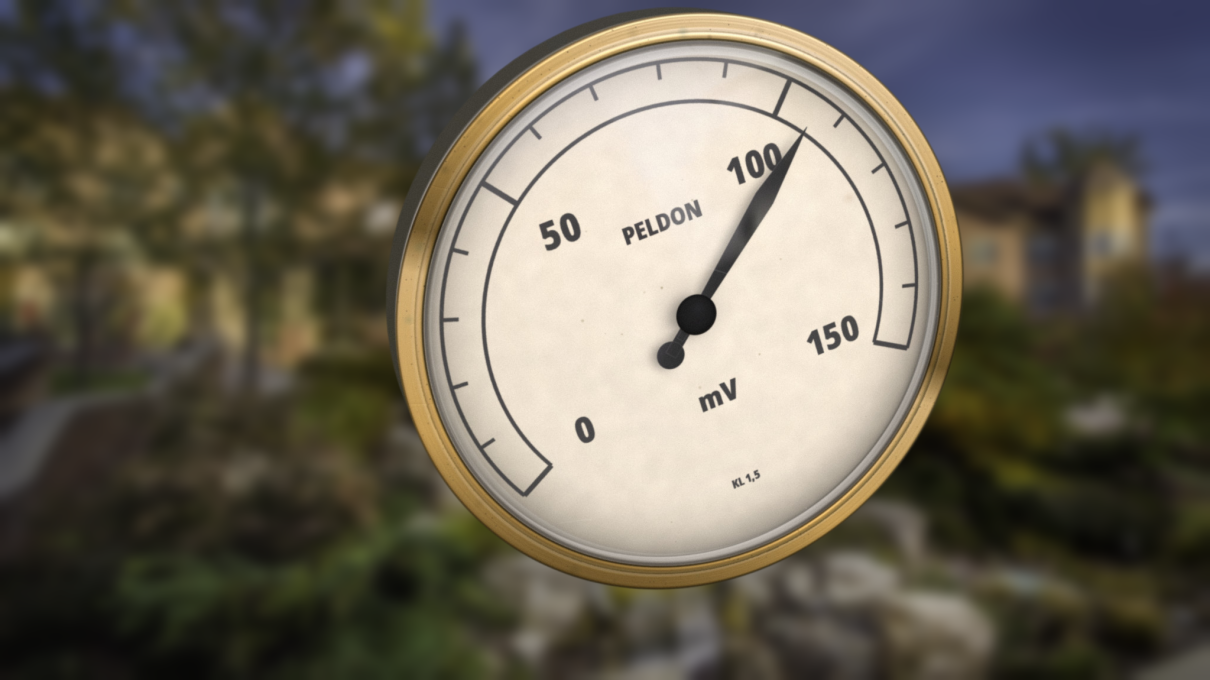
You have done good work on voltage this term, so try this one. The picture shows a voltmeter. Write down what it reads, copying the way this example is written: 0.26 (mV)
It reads 105 (mV)
